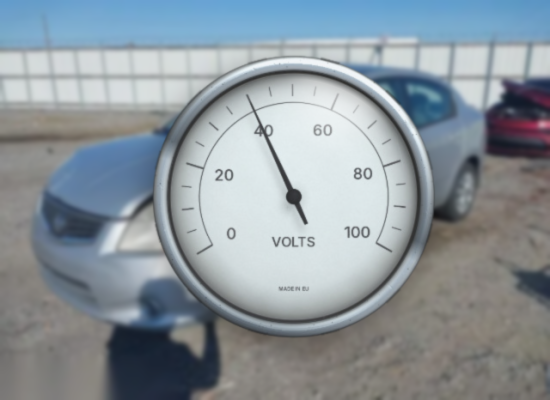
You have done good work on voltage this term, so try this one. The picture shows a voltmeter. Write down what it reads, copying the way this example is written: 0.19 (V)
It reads 40 (V)
